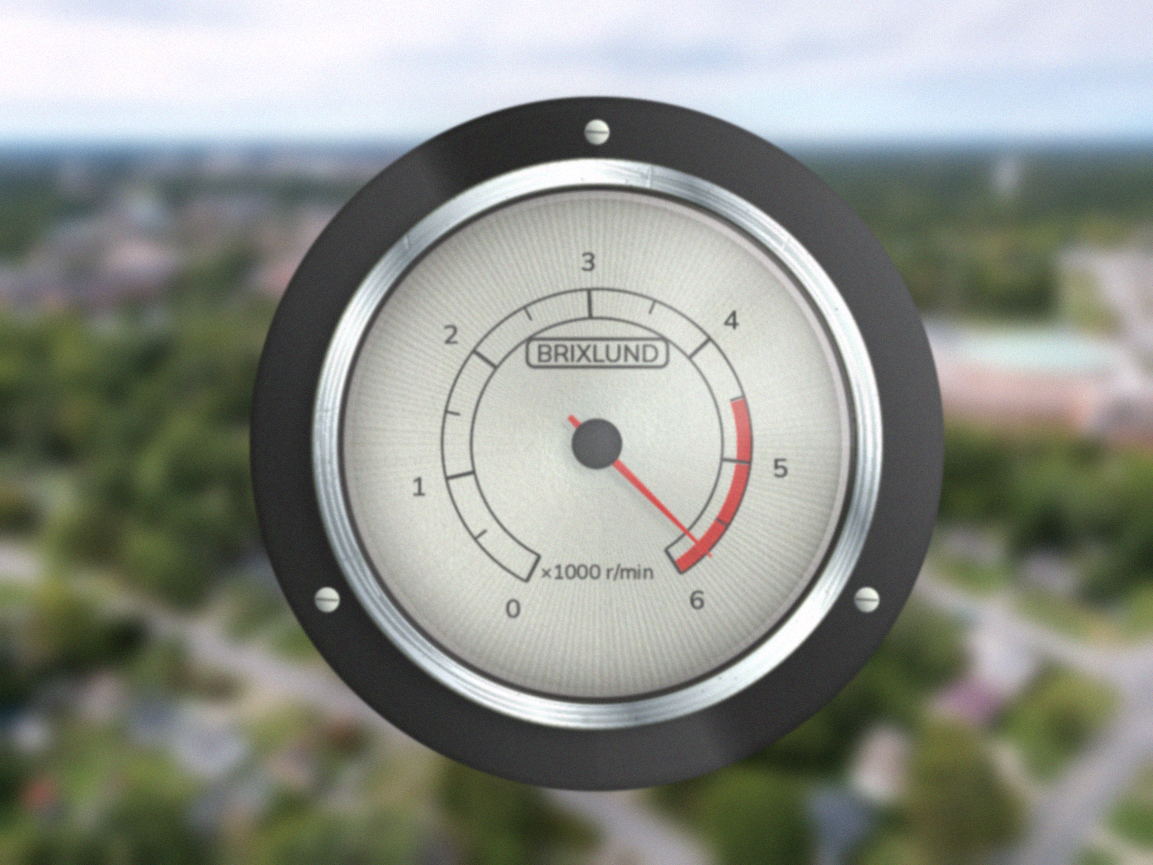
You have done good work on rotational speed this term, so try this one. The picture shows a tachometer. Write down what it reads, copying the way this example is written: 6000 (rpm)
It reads 5750 (rpm)
